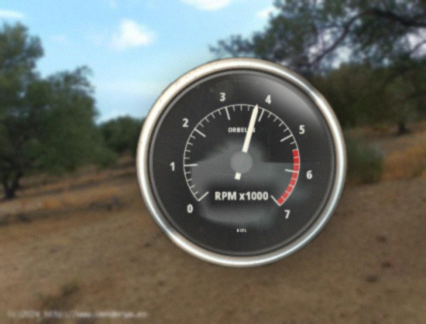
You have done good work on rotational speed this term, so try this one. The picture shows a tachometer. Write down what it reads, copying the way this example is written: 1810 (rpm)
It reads 3800 (rpm)
